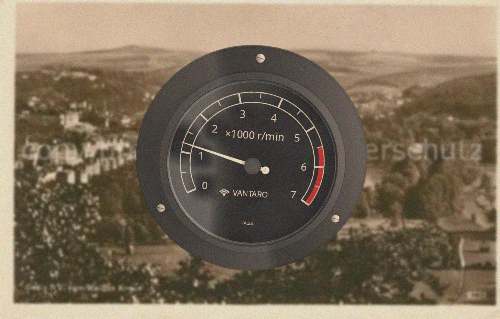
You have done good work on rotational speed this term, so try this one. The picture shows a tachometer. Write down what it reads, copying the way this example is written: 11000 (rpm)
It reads 1250 (rpm)
